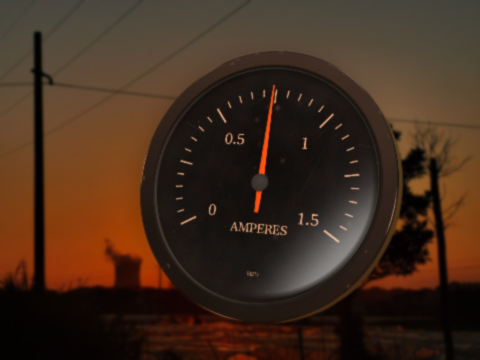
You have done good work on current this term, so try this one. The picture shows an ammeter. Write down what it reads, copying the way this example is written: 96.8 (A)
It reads 0.75 (A)
